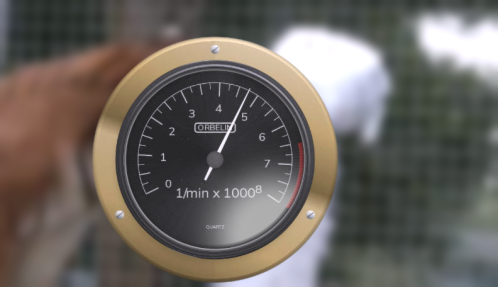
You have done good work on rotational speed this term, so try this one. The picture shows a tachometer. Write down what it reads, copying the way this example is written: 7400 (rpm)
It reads 4750 (rpm)
